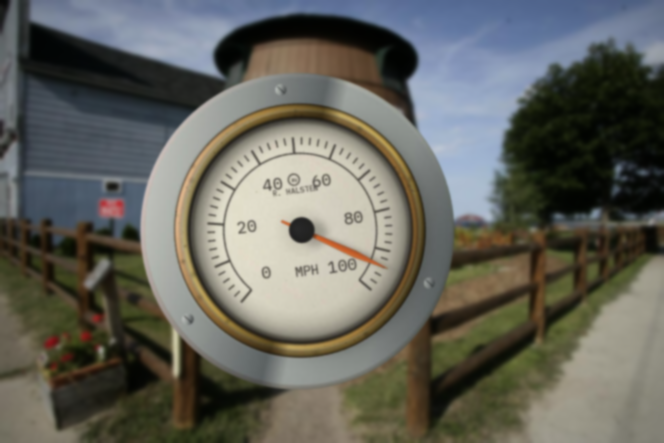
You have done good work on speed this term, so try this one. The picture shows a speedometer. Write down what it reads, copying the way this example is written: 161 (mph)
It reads 94 (mph)
